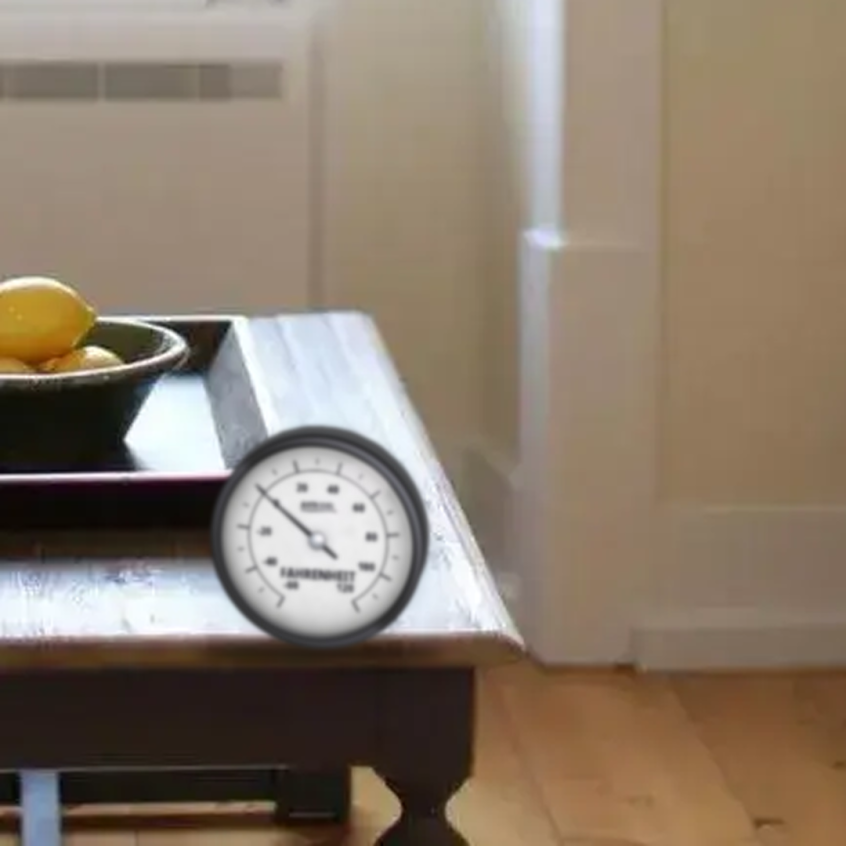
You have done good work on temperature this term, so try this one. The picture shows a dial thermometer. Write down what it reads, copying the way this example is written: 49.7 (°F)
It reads 0 (°F)
